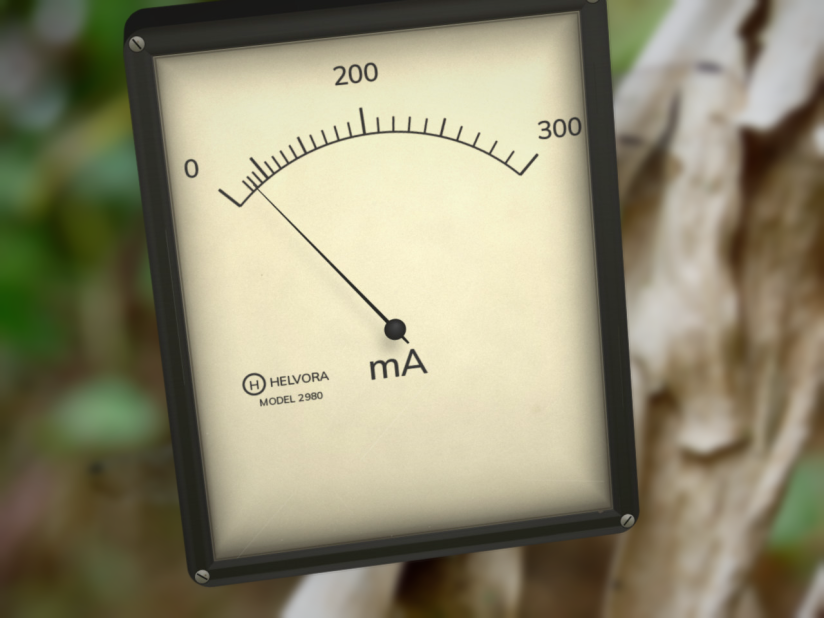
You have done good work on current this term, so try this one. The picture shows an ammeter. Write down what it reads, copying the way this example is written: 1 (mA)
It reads 80 (mA)
